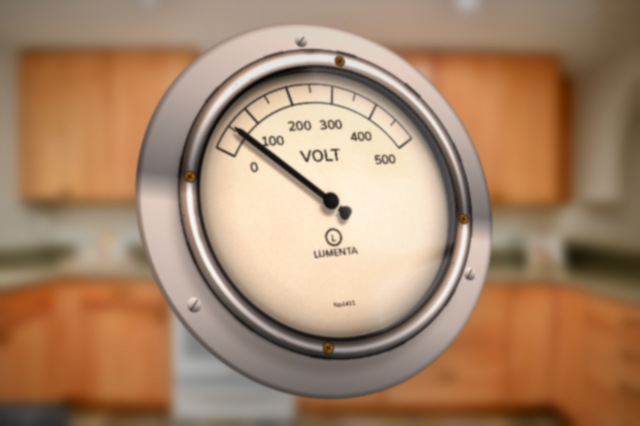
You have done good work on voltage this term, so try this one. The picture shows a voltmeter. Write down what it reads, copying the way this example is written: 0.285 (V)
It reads 50 (V)
